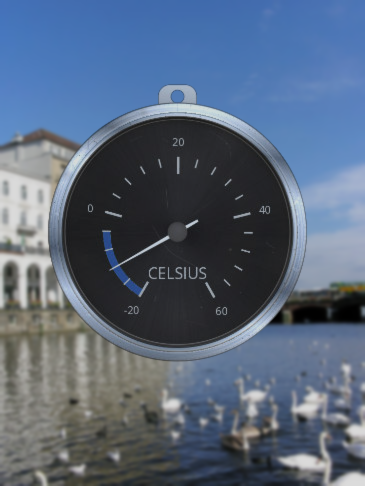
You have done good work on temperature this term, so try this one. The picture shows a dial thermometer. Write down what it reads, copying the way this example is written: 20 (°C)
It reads -12 (°C)
